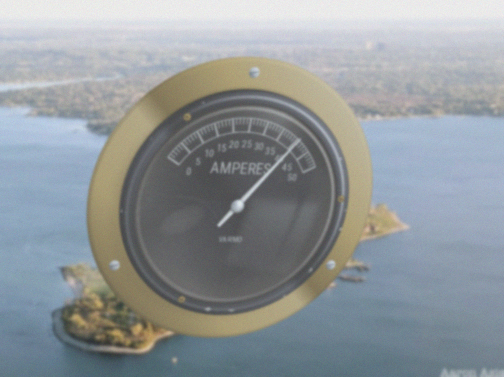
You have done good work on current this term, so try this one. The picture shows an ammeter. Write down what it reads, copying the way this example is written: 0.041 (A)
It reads 40 (A)
